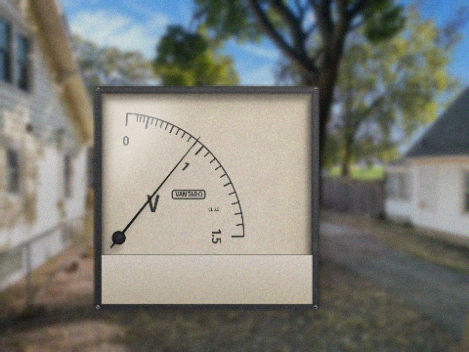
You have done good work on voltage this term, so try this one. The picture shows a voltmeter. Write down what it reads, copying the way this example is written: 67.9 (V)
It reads 0.95 (V)
